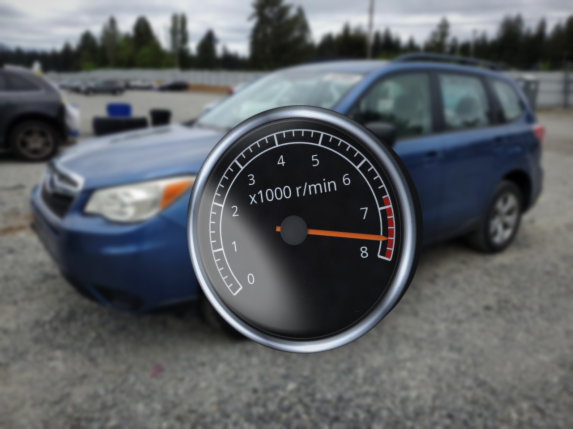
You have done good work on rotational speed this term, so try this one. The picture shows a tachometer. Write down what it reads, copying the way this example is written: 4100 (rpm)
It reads 7600 (rpm)
